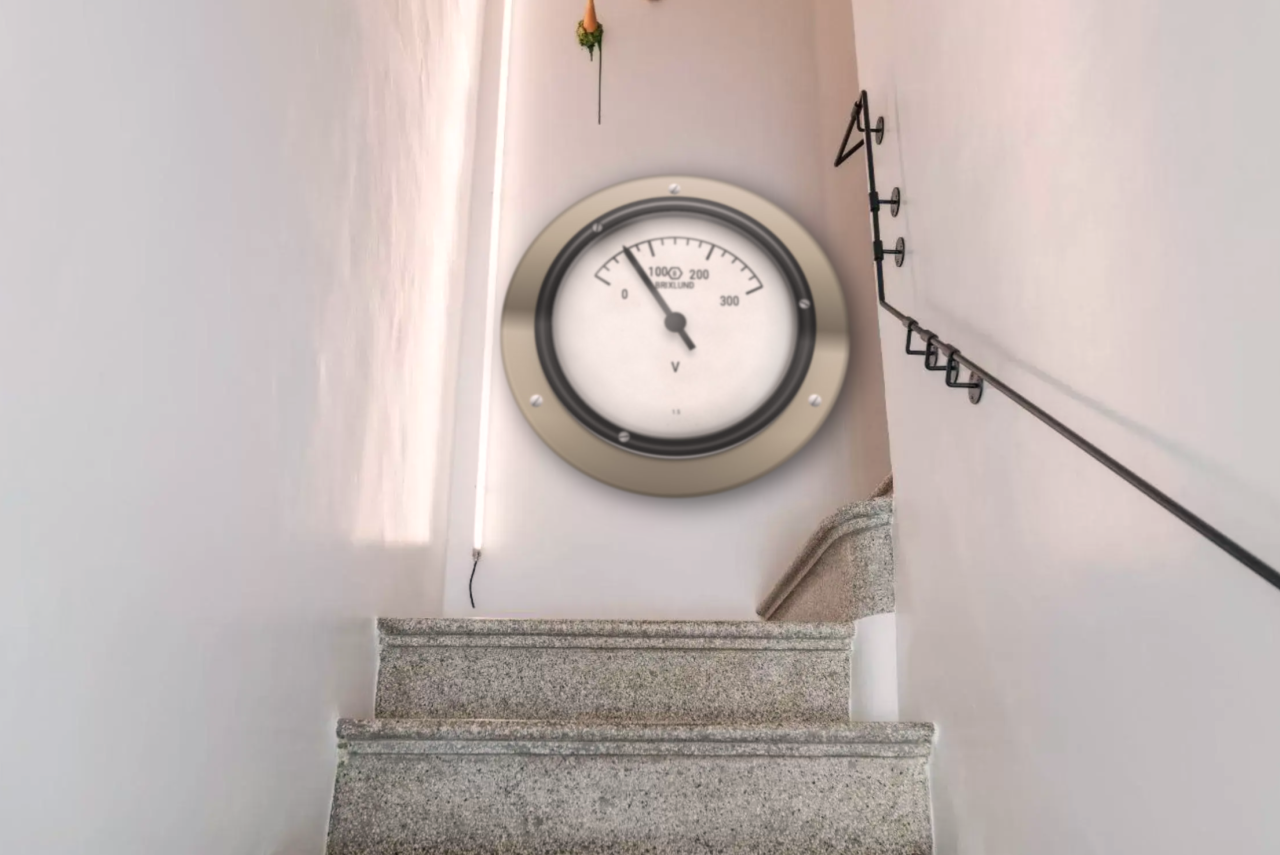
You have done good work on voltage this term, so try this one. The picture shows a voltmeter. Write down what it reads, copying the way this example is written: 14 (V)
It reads 60 (V)
